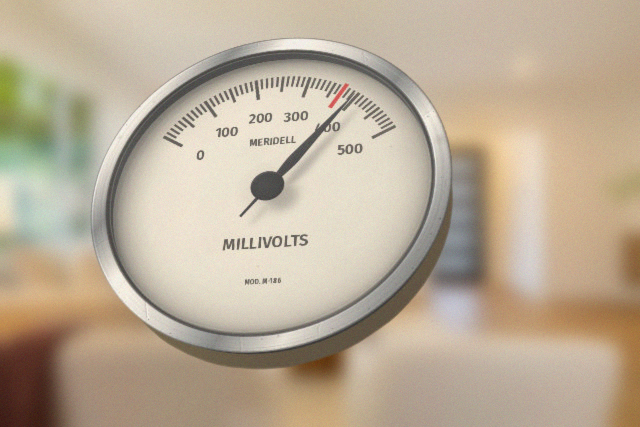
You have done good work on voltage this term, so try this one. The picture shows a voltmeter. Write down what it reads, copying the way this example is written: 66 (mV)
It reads 400 (mV)
